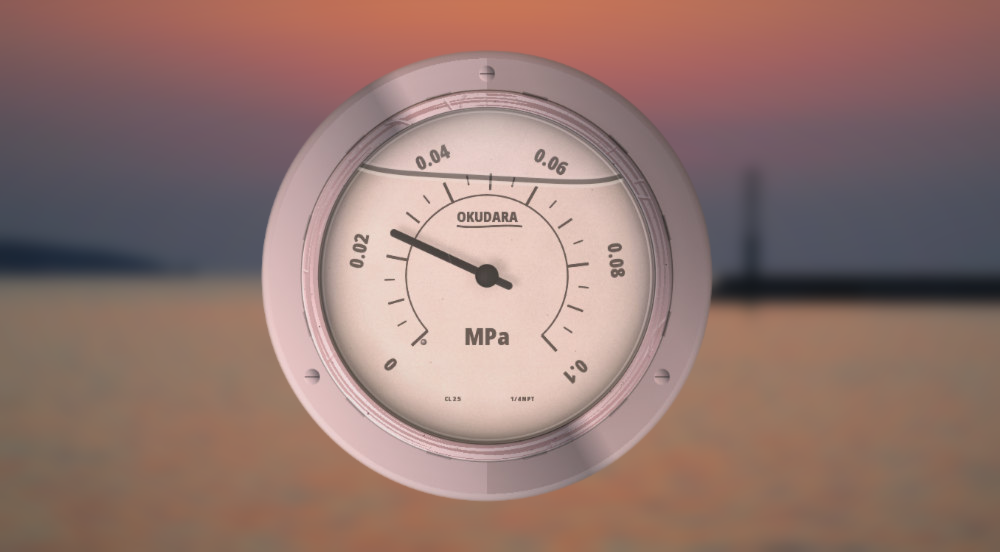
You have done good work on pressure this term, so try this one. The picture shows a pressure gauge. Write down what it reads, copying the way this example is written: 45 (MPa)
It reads 0.025 (MPa)
